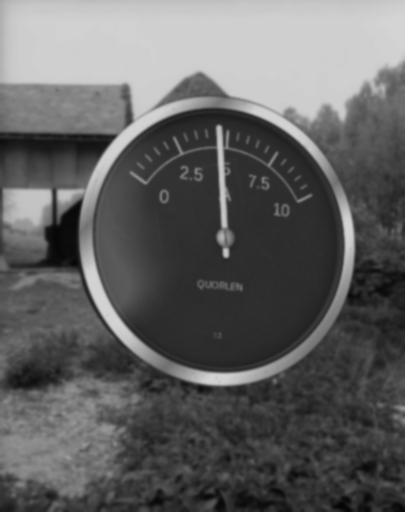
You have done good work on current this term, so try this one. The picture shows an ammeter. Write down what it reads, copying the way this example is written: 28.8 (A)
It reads 4.5 (A)
